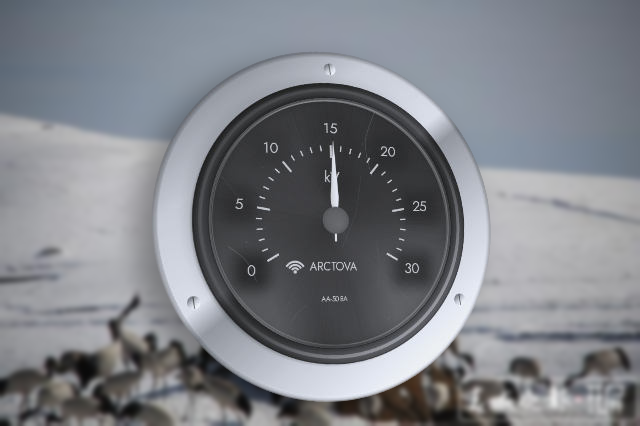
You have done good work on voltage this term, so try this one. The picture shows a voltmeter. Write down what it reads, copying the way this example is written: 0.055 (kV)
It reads 15 (kV)
